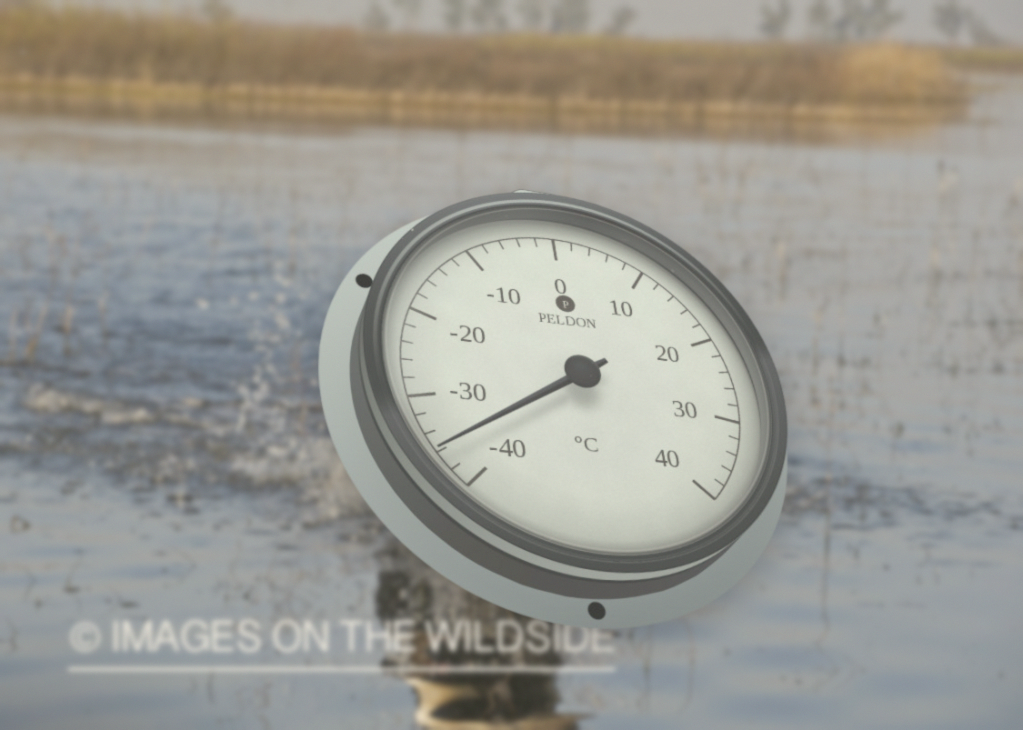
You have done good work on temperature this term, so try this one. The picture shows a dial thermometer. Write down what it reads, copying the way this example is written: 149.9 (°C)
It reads -36 (°C)
